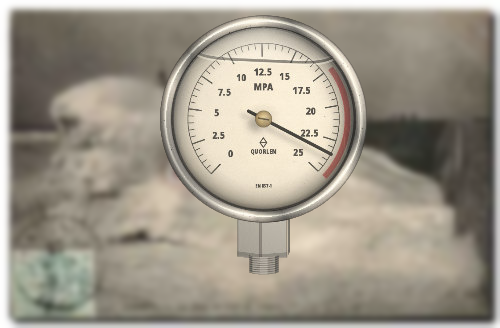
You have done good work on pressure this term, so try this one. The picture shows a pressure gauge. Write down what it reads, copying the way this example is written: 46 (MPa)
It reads 23.5 (MPa)
